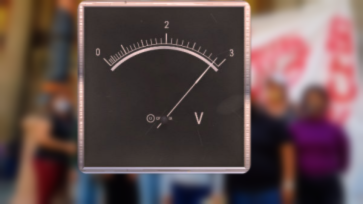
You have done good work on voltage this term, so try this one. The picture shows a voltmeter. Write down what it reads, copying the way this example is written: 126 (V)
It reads 2.9 (V)
